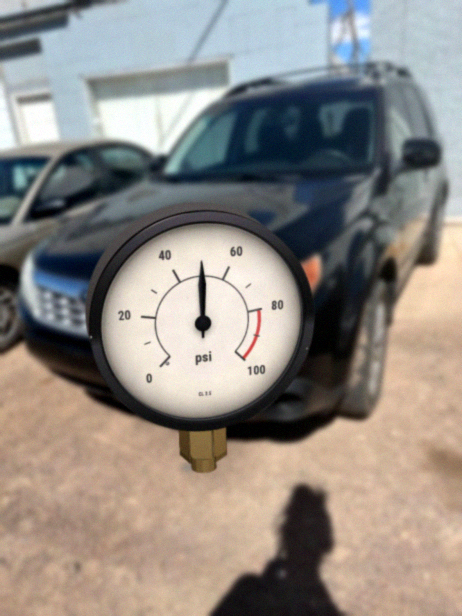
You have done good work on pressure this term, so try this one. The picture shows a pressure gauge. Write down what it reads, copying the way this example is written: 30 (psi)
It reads 50 (psi)
